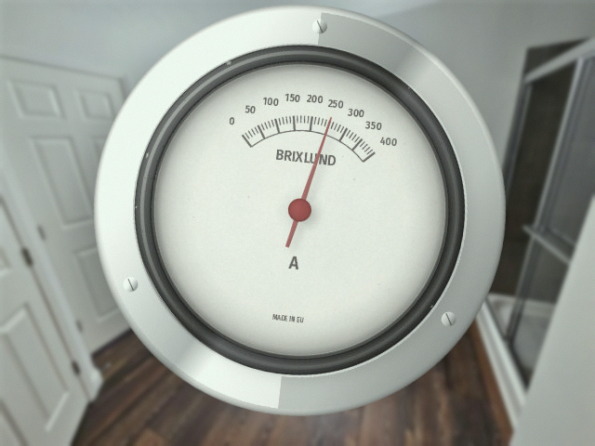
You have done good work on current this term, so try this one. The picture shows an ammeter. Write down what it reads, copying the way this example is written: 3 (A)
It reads 250 (A)
